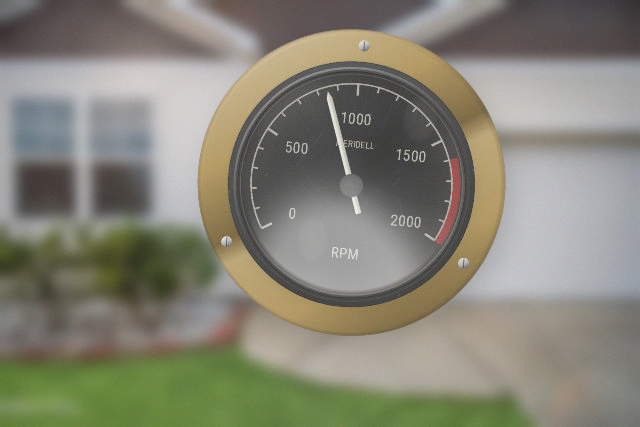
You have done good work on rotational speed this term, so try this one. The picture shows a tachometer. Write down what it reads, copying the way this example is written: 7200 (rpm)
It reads 850 (rpm)
